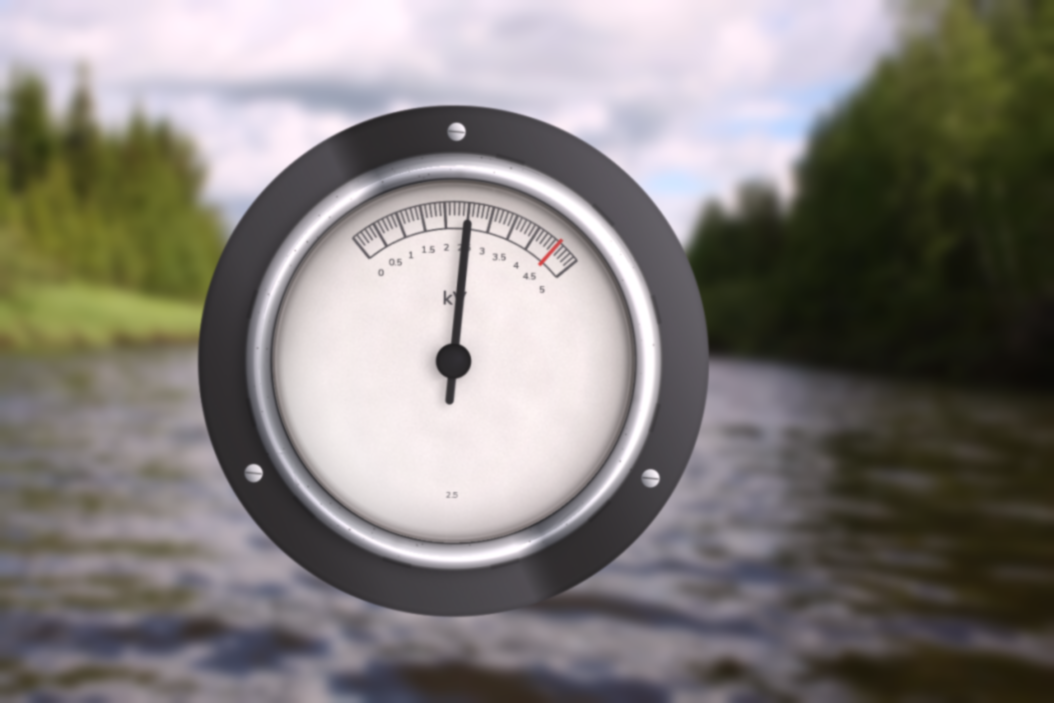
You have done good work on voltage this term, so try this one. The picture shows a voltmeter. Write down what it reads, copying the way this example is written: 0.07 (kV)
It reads 2.5 (kV)
